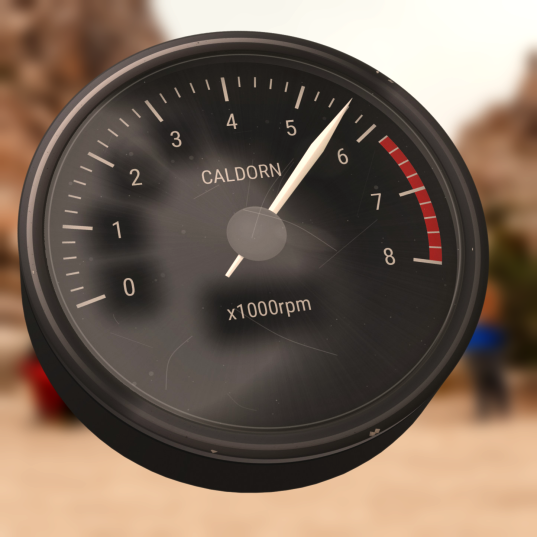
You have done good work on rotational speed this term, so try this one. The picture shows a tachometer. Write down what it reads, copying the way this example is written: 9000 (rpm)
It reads 5600 (rpm)
